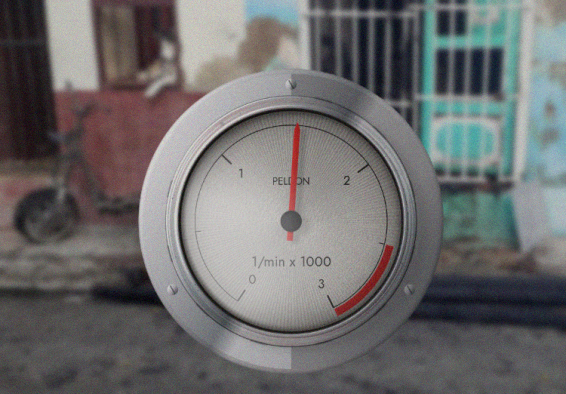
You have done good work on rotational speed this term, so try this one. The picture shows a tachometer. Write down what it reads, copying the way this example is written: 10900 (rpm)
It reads 1500 (rpm)
